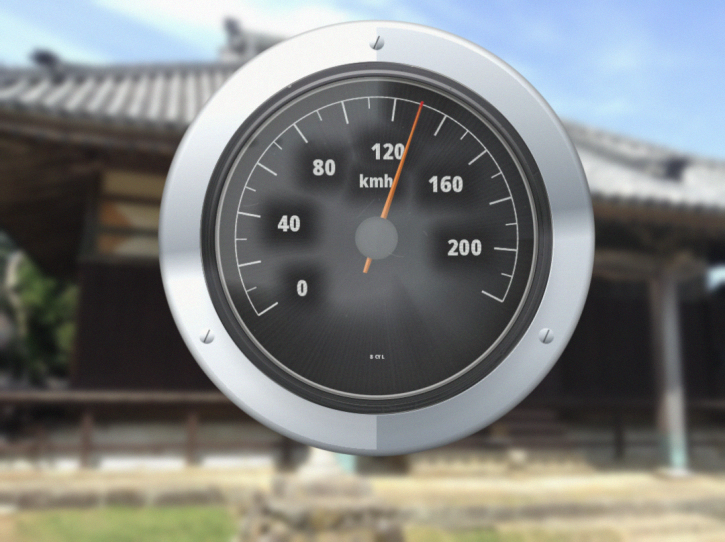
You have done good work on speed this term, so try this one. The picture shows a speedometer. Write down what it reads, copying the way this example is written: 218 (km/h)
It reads 130 (km/h)
